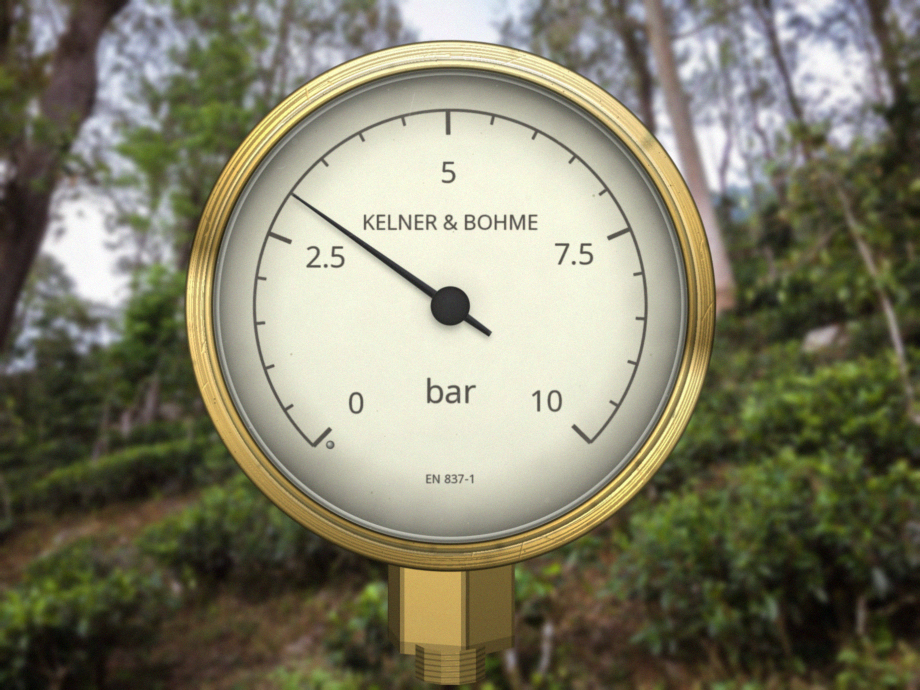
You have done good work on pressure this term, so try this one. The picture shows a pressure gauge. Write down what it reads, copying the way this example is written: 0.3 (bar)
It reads 3 (bar)
